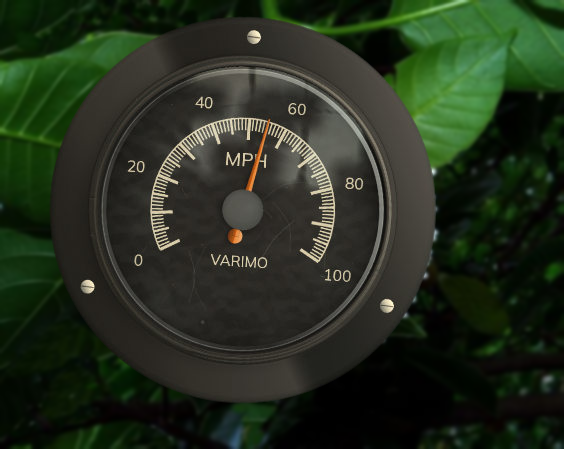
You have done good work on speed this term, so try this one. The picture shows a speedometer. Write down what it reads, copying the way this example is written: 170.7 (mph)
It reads 55 (mph)
